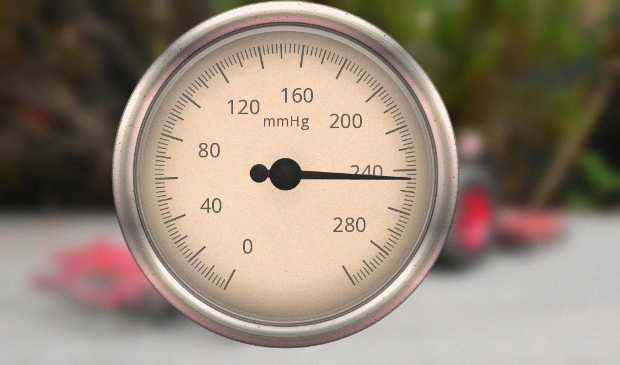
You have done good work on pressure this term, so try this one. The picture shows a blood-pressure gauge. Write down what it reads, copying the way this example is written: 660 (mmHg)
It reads 244 (mmHg)
